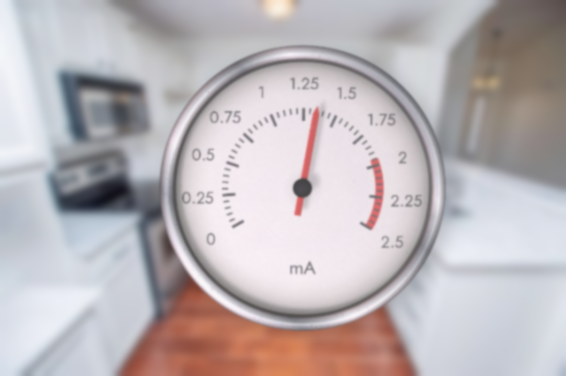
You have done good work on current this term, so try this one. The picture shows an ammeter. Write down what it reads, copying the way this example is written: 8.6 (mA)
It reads 1.35 (mA)
